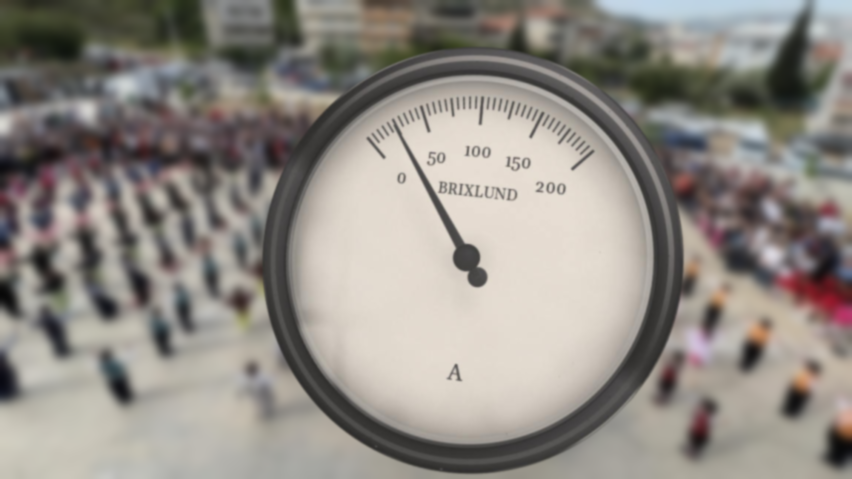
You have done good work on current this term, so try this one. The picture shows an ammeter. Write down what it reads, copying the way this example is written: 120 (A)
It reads 25 (A)
